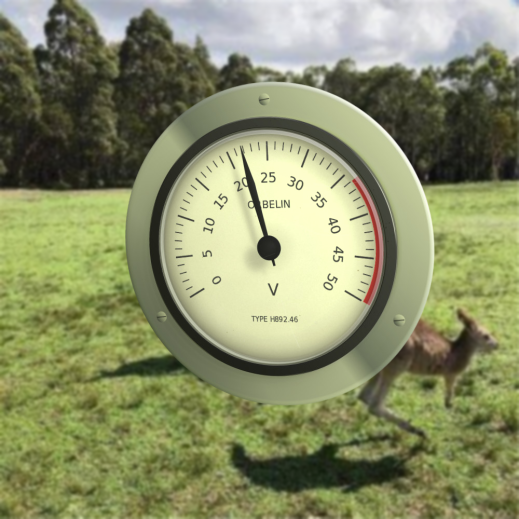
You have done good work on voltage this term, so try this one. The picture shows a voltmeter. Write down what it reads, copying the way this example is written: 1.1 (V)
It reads 22 (V)
